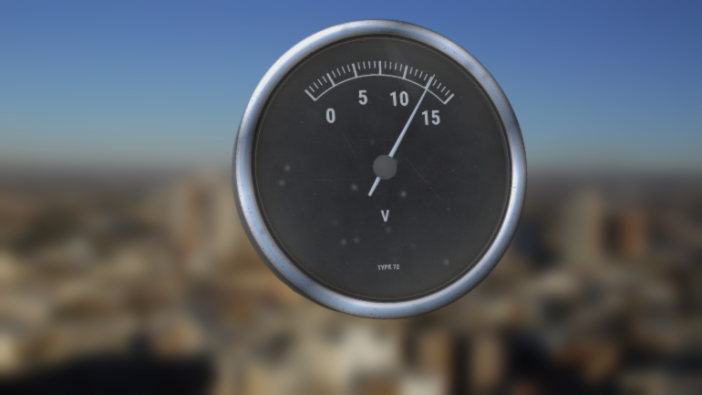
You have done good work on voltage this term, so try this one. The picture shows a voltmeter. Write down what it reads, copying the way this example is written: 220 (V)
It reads 12.5 (V)
